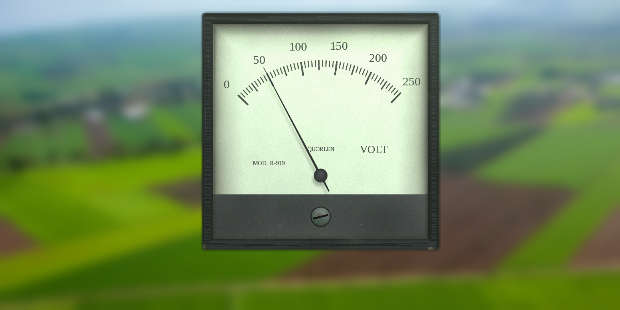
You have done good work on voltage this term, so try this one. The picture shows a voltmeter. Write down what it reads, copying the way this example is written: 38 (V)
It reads 50 (V)
